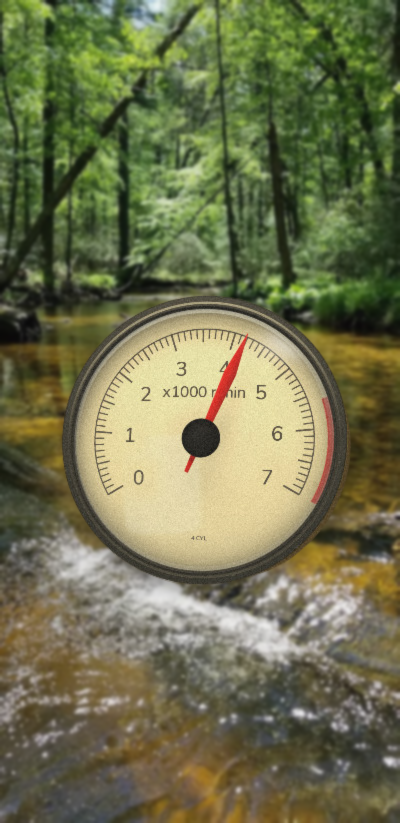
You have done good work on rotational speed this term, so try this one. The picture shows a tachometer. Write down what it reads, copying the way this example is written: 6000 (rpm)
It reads 4200 (rpm)
